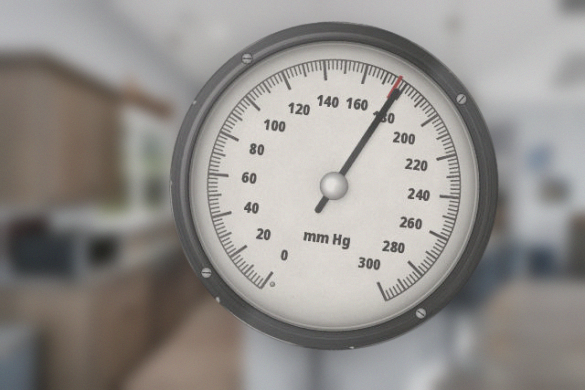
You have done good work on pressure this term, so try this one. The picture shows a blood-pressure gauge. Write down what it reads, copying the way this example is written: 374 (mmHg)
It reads 178 (mmHg)
